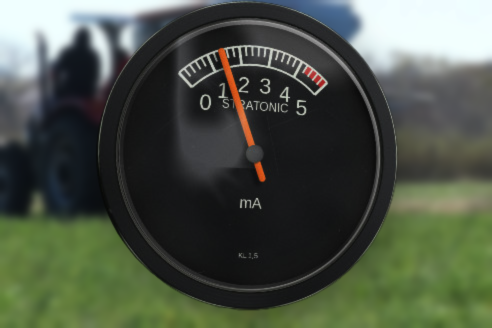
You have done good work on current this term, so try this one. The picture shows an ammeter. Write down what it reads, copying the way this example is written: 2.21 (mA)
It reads 1.4 (mA)
